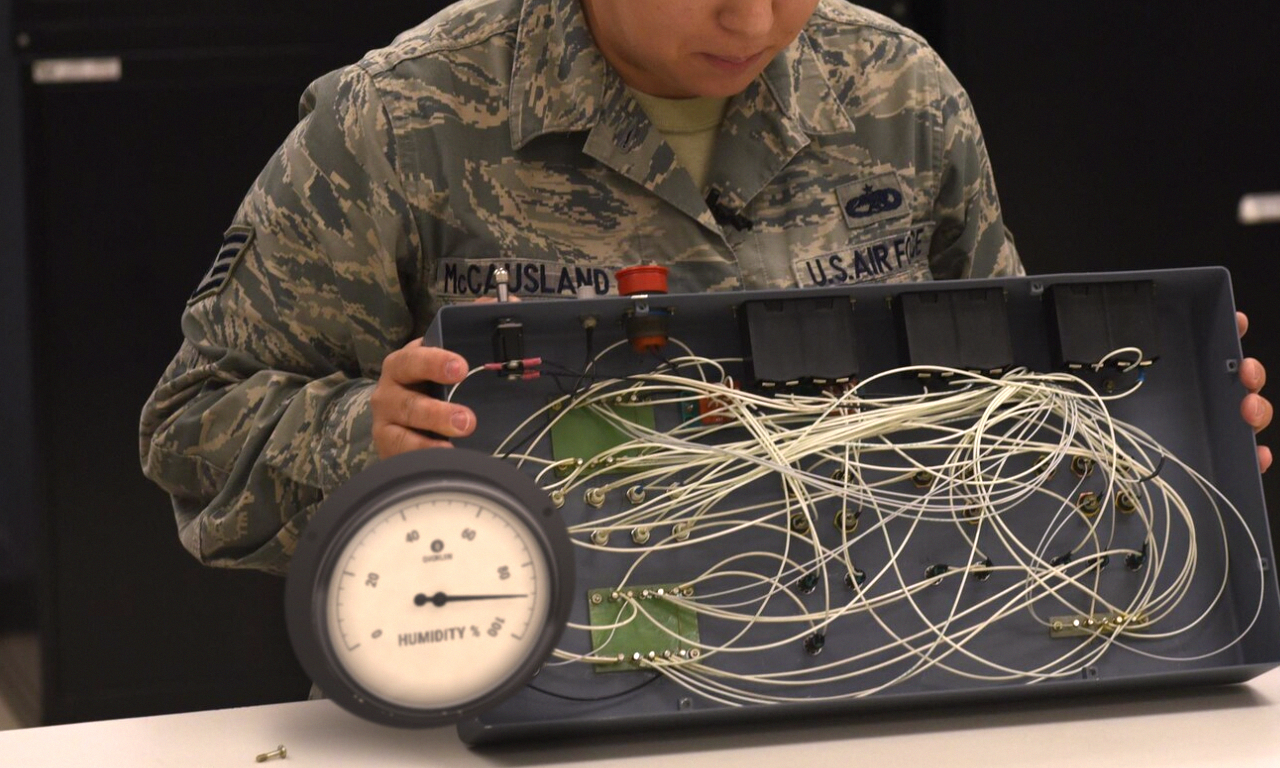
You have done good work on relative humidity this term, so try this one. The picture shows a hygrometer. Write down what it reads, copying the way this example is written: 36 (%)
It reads 88 (%)
